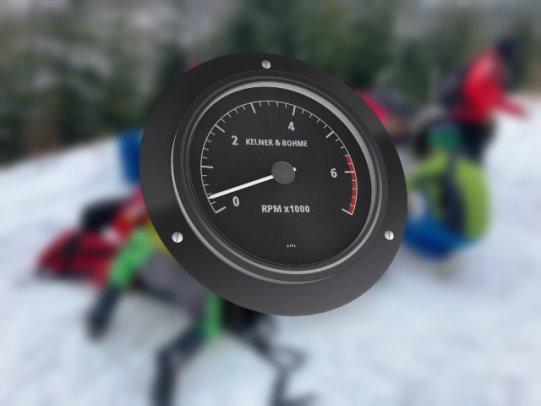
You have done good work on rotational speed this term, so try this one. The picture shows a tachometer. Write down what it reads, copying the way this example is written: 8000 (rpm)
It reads 300 (rpm)
